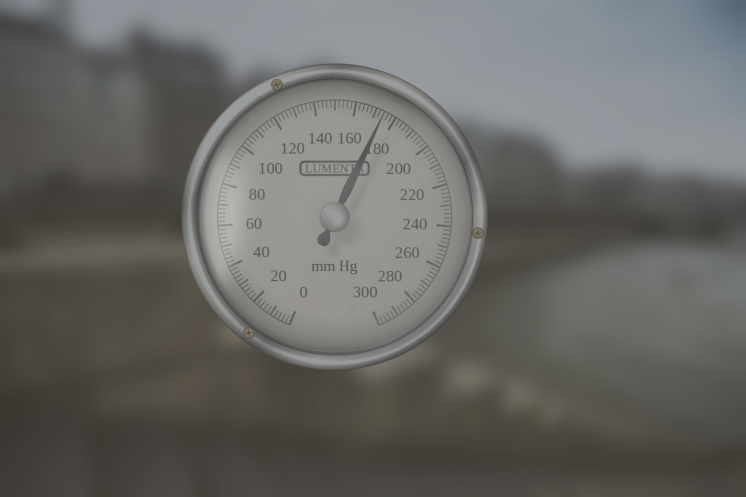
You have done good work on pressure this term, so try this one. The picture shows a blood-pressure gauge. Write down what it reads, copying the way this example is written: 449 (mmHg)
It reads 174 (mmHg)
